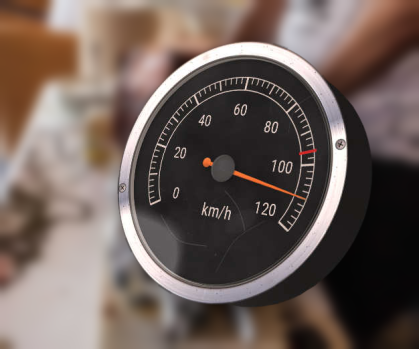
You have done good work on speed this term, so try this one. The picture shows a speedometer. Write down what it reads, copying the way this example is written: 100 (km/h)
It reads 110 (km/h)
